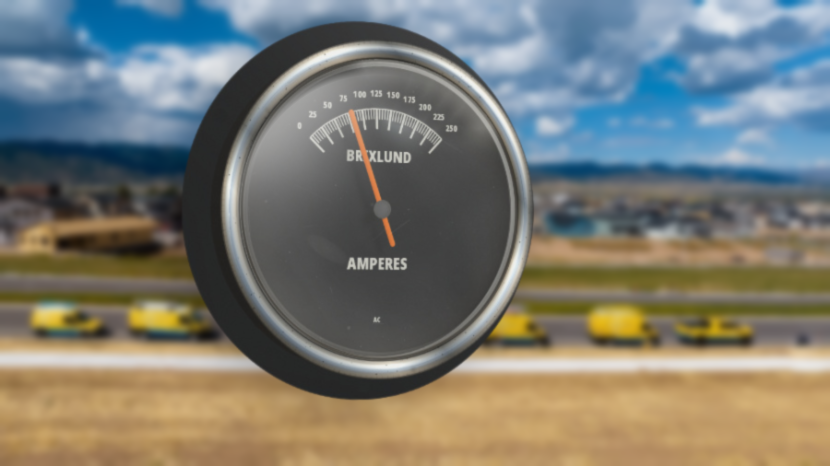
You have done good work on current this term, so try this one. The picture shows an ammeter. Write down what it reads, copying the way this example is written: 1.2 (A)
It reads 75 (A)
